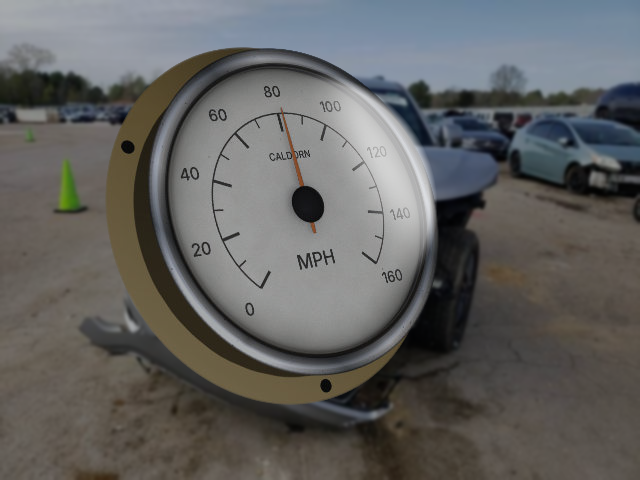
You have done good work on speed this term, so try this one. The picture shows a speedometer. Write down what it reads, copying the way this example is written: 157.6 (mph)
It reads 80 (mph)
